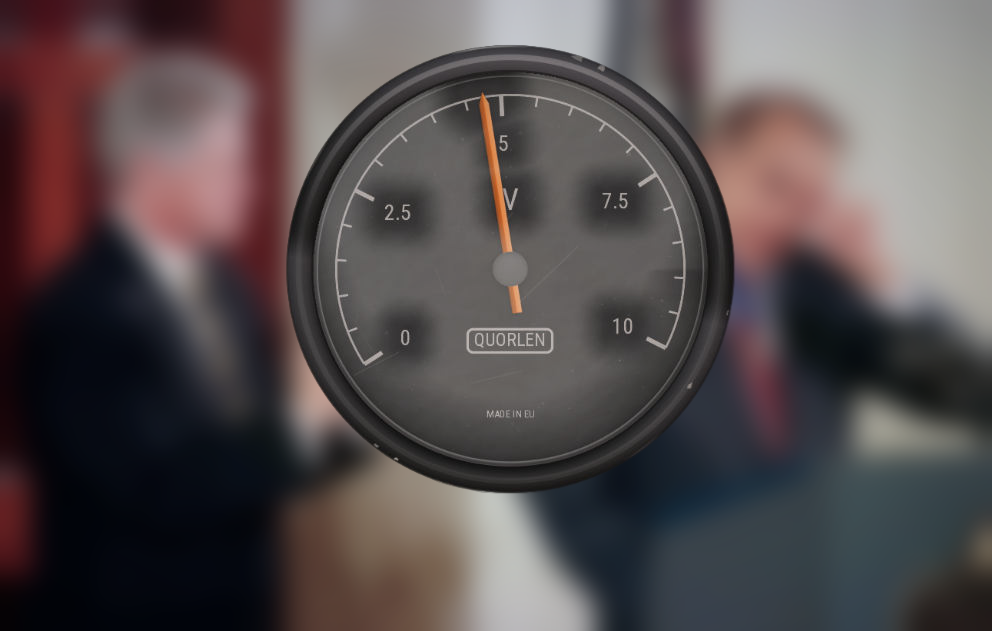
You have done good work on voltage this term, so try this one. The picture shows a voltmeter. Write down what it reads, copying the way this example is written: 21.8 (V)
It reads 4.75 (V)
